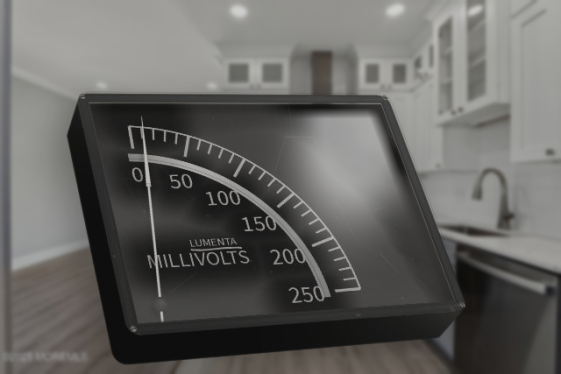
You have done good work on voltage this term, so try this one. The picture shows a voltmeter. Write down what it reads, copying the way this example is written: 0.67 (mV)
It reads 10 (mV)
